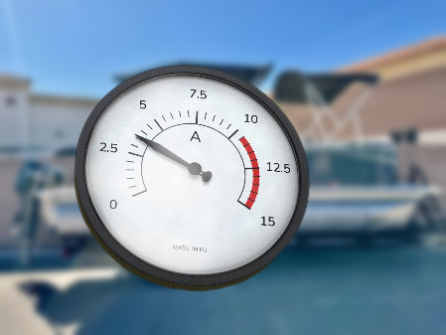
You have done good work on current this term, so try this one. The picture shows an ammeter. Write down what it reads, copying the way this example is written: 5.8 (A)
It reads 3.5 (A)
